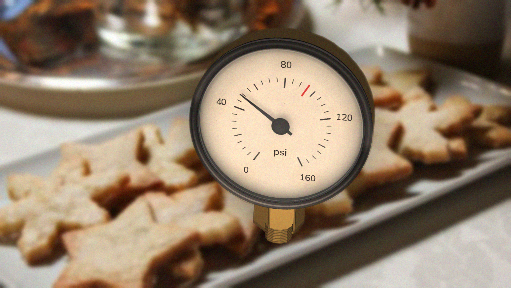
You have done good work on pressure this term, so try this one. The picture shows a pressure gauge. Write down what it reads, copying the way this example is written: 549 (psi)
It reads 50 (psi)
